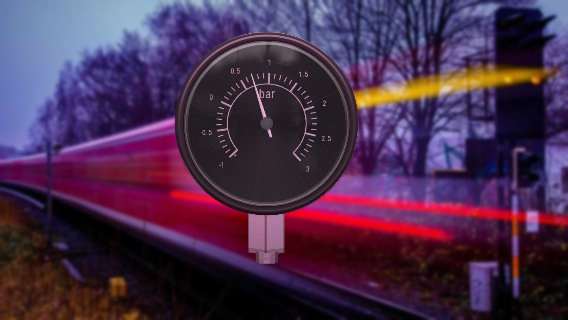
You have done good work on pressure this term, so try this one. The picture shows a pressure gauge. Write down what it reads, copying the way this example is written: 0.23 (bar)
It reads 0.7 (bar)
